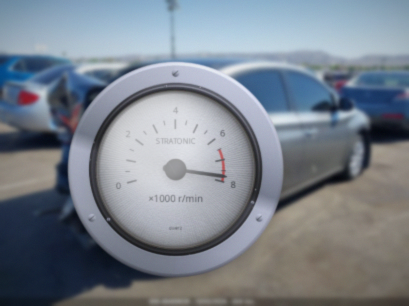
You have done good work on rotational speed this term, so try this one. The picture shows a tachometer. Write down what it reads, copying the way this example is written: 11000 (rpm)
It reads 7750 (rpm)
